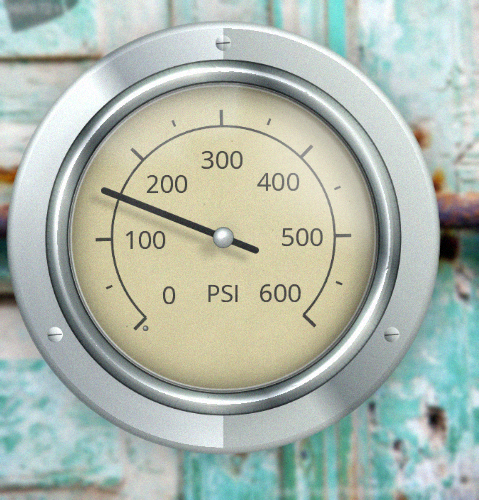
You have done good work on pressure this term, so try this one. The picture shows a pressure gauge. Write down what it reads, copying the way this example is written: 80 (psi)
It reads 150 (psi)
